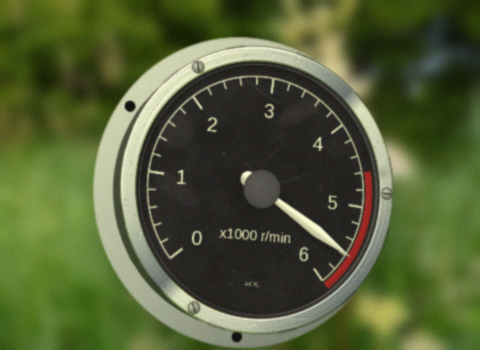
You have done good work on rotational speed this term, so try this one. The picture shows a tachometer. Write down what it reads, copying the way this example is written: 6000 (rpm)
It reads 5600 (rpm)
